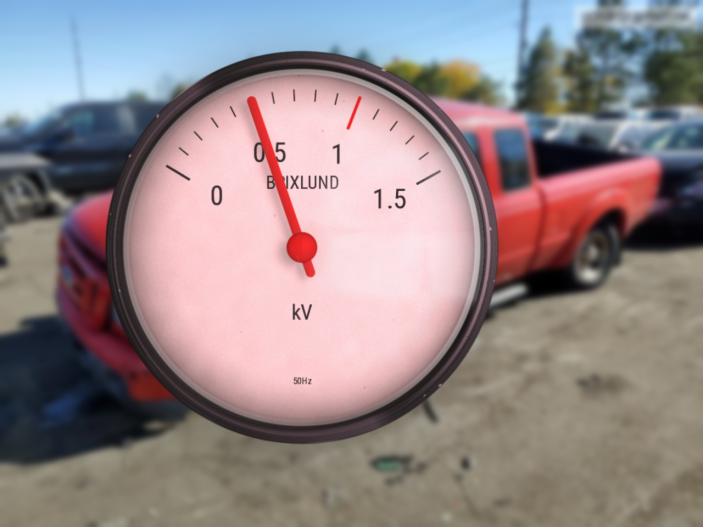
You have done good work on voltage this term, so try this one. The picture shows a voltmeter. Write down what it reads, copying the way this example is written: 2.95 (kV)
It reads 0.5 (kV)
